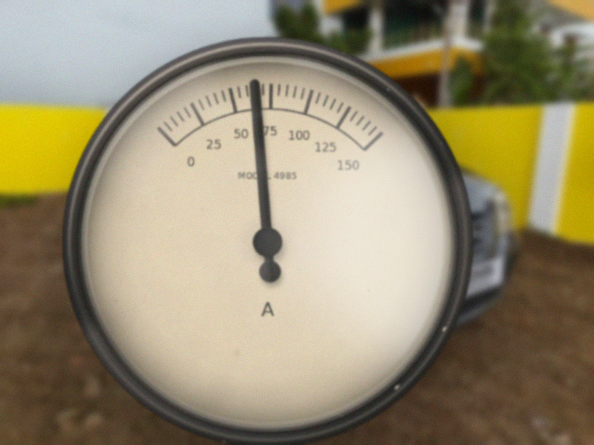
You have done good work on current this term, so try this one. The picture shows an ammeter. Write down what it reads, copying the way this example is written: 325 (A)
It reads 65 (A)
